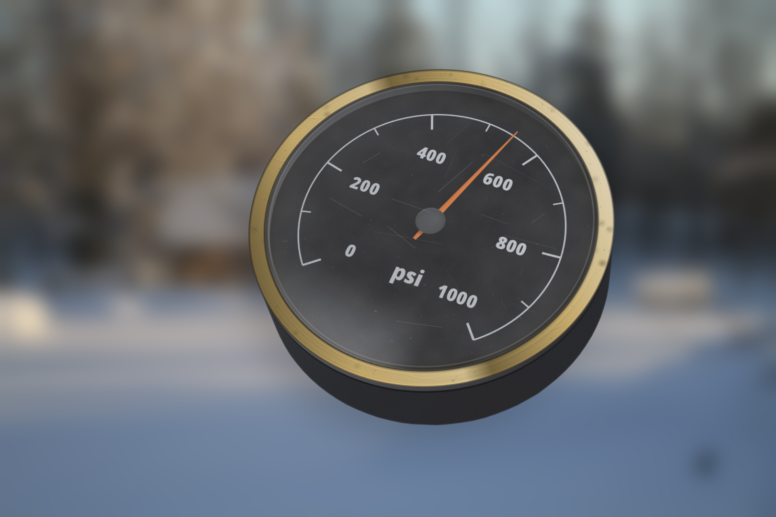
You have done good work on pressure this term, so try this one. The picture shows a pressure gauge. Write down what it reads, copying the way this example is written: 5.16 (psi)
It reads 550 (psi)
